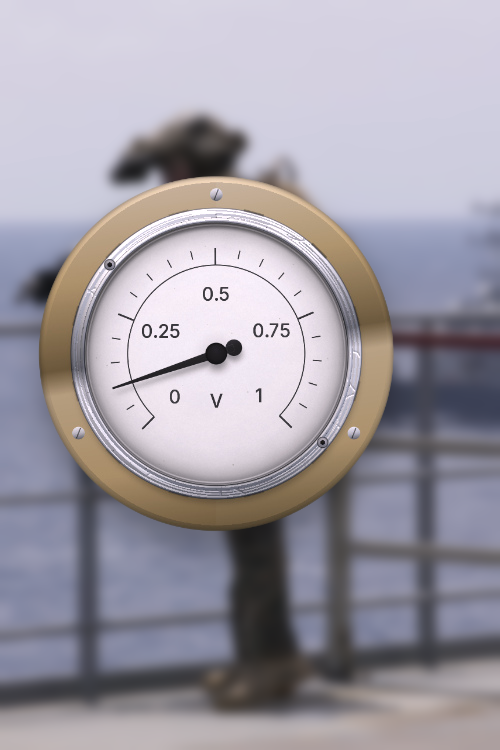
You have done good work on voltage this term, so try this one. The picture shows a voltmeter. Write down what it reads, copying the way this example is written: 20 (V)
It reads 0.1 (V)
